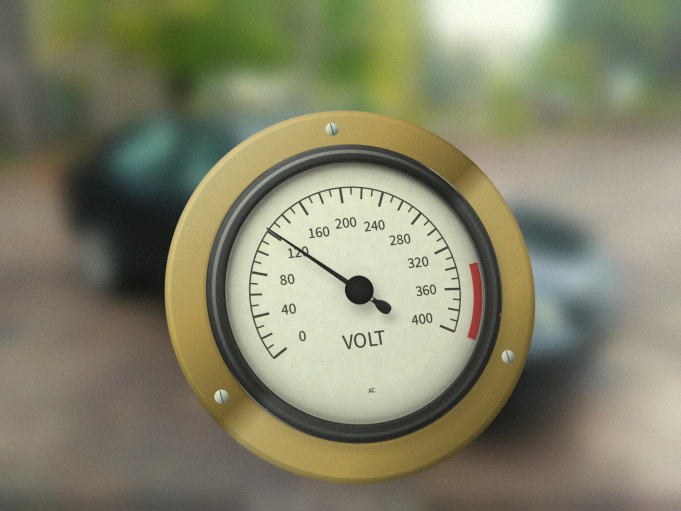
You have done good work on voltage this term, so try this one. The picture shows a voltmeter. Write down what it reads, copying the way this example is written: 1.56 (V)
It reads 120 (V)
